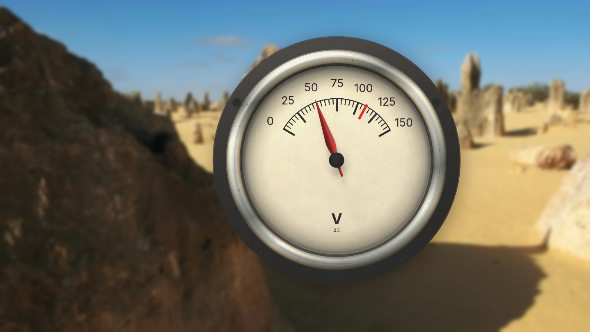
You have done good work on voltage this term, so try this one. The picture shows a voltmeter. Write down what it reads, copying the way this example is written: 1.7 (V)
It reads 50 (V)
